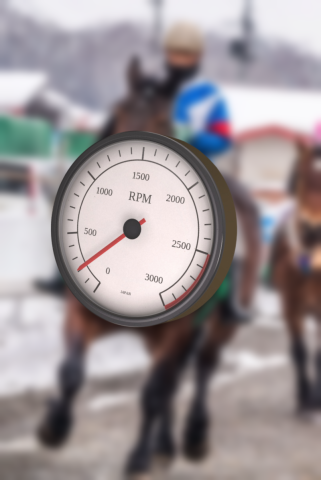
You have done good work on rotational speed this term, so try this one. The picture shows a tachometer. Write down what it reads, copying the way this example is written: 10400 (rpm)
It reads 200 (rpm)
